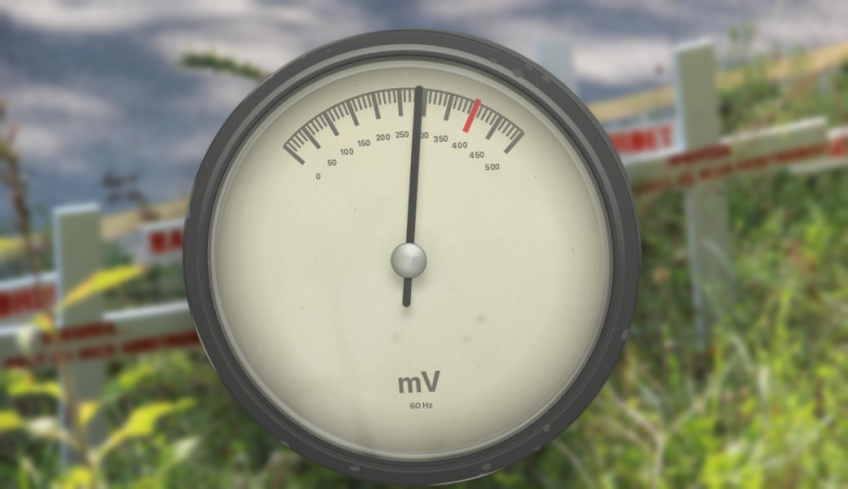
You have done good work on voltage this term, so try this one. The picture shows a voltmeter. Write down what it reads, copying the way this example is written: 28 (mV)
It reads 290 (mV)
